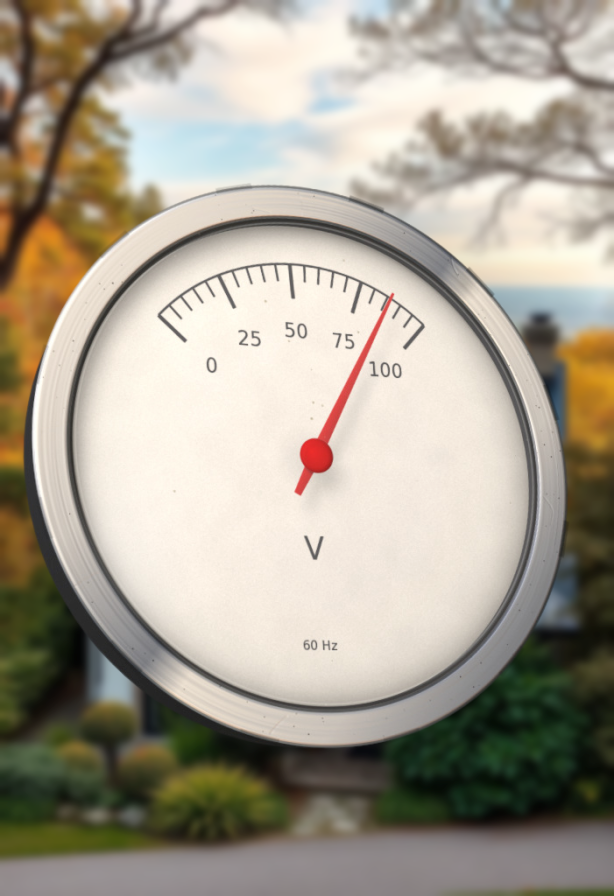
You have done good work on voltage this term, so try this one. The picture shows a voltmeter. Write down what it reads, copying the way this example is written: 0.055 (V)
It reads 85 (V)
